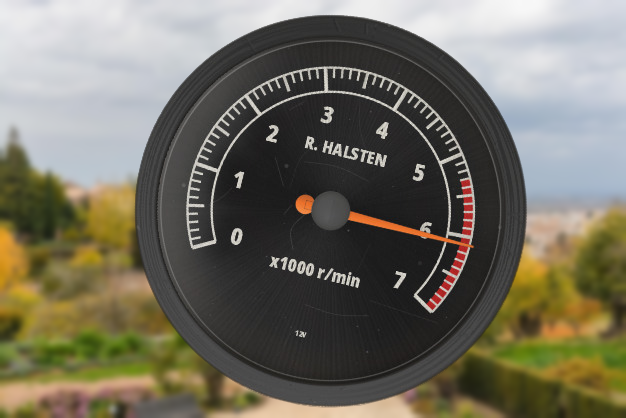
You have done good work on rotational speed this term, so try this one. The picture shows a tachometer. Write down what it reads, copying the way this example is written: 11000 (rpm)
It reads 6100 (rpm)
